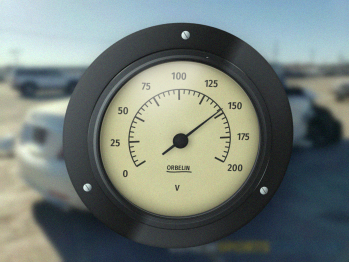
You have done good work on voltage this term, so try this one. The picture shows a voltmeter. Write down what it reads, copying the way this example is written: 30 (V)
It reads 145 (V)
